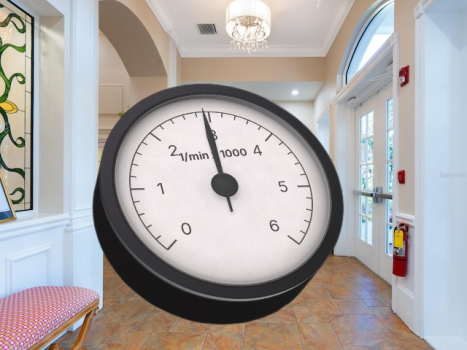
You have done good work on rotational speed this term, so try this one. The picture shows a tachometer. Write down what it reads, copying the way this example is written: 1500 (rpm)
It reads 2900 (rpm)
